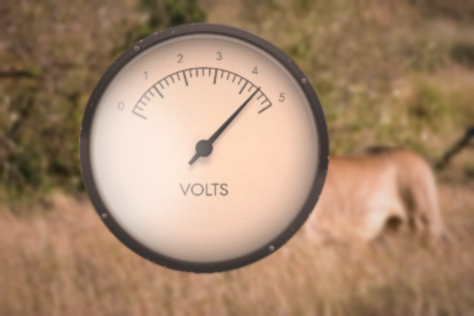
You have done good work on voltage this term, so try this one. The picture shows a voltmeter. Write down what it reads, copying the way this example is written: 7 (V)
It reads 4.4 (V)
